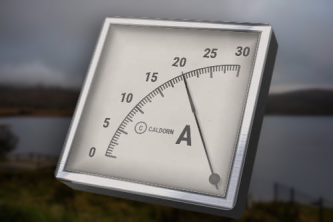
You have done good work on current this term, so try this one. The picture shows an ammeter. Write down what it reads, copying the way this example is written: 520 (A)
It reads 20 (A)
